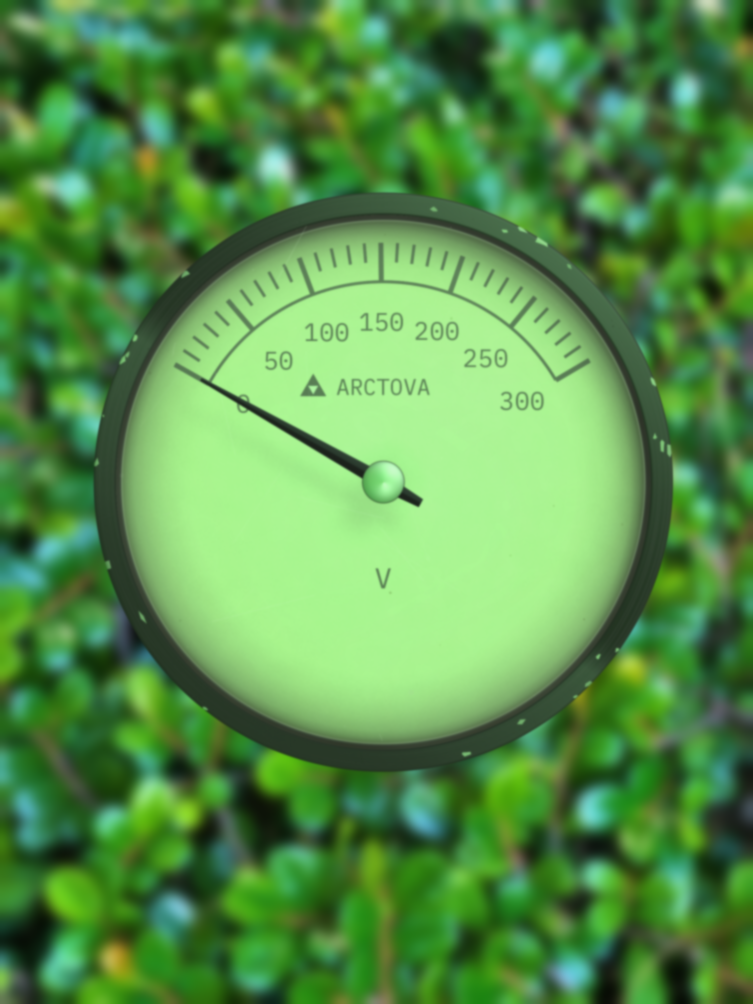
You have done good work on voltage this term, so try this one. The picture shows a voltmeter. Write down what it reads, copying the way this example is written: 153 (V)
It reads 0 (V)
